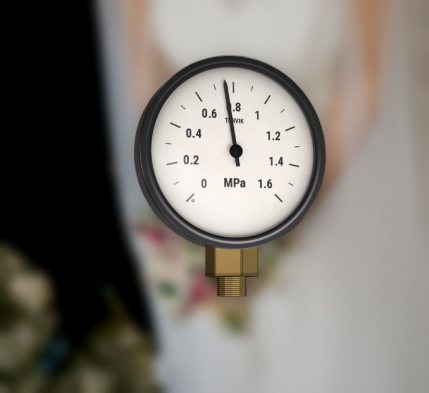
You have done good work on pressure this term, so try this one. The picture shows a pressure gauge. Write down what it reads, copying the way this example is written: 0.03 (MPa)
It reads 0.75 (MPa)
